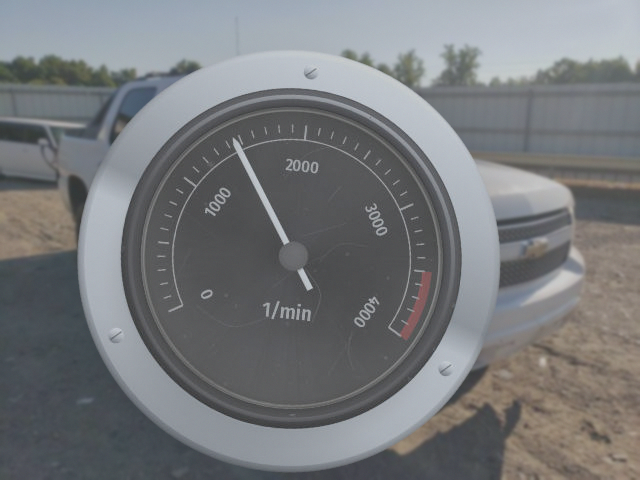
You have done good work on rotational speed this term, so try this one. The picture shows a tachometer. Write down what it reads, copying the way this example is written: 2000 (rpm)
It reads 1450 (rpm)
